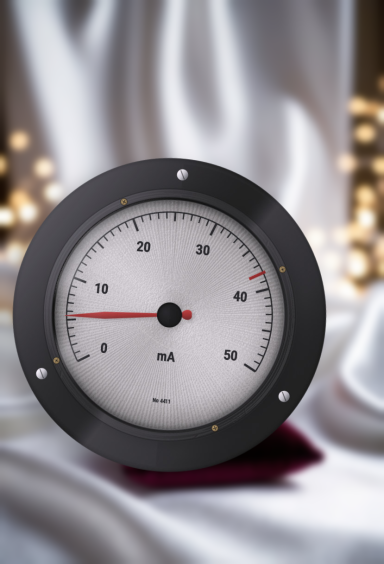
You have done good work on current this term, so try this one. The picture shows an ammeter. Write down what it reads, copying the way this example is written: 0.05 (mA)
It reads 5.5 (mA)
